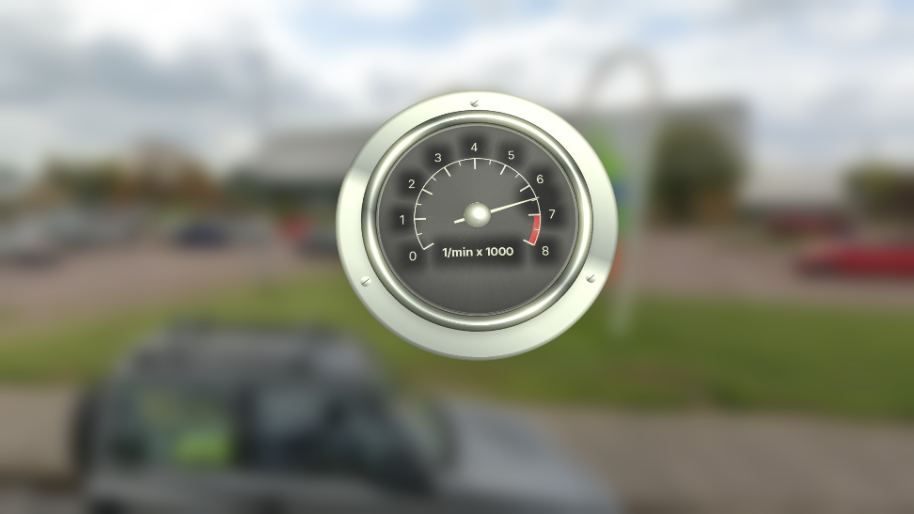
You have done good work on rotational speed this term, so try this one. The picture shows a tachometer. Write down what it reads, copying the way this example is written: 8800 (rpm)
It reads 6500 (rpm)
